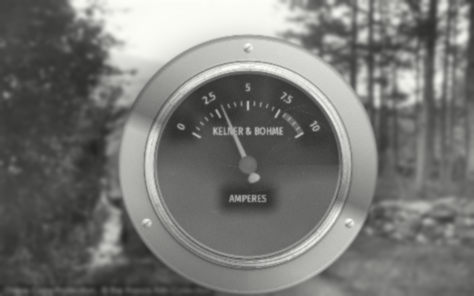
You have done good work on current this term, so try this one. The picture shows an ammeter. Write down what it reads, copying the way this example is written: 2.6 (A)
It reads 3 (A)
